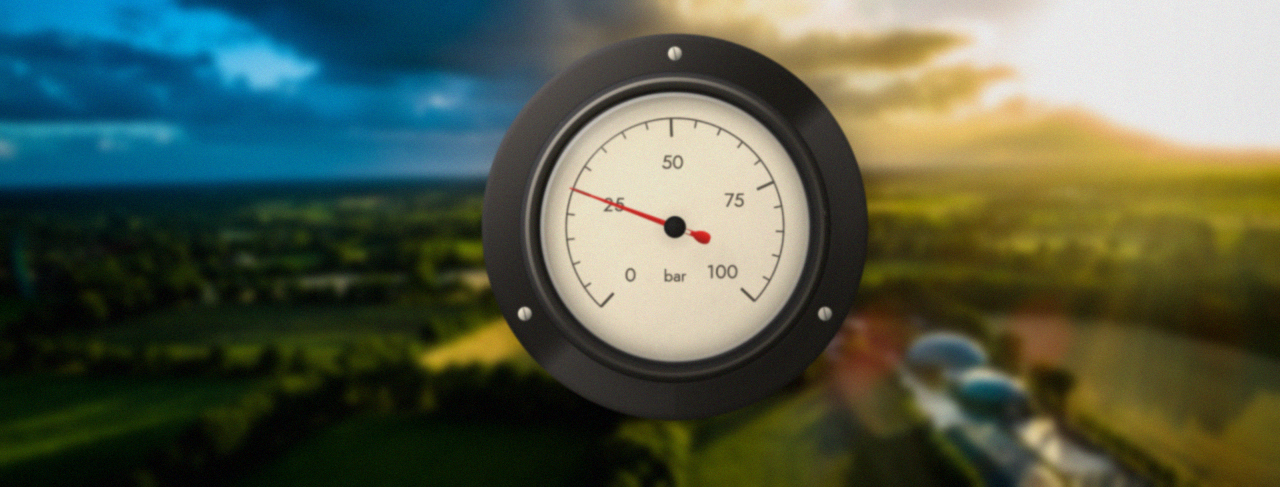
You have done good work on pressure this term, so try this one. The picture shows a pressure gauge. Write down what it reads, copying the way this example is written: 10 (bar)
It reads 25 (bar)
